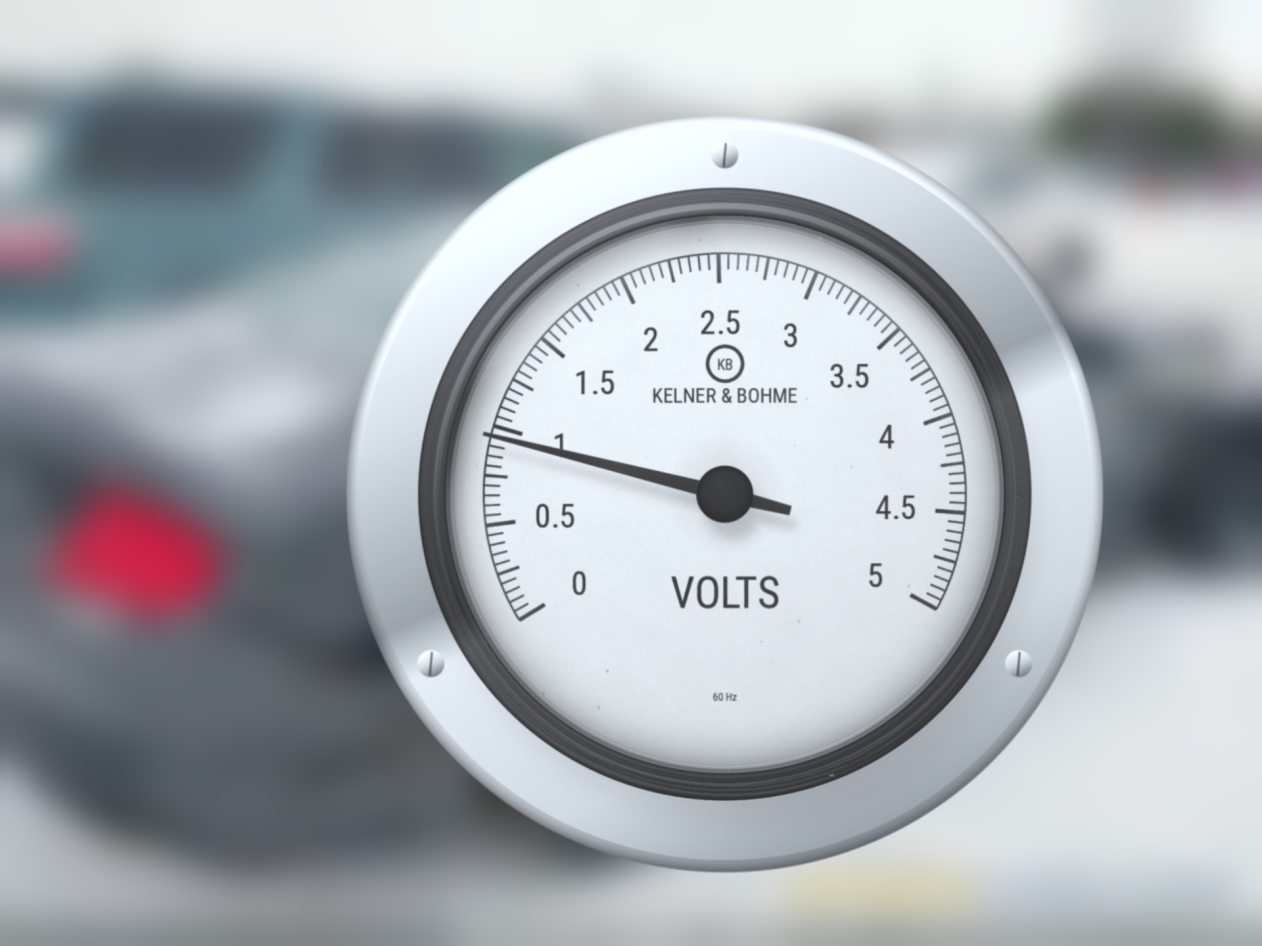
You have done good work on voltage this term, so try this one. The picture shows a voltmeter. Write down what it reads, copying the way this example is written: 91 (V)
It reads 0.95 (V)
